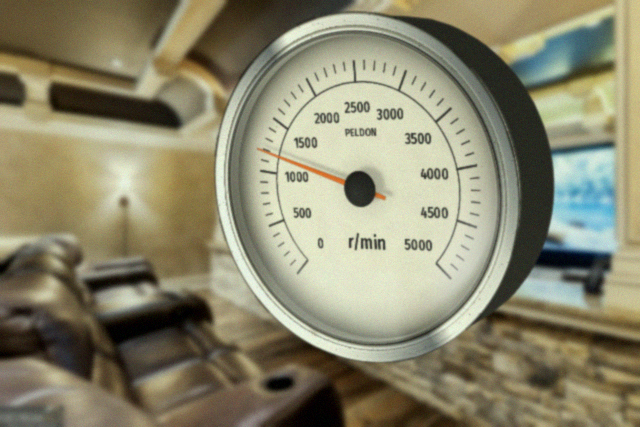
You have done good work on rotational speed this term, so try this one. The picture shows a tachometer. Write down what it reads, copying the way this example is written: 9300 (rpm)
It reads 1200 (rpm)
